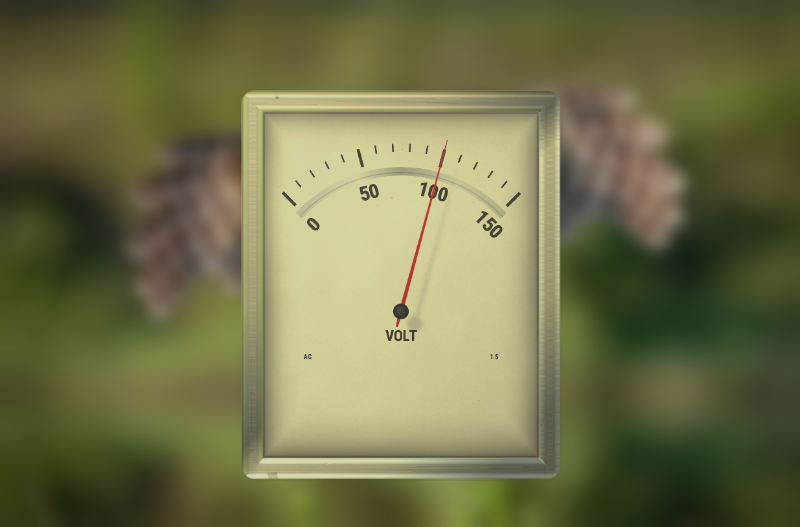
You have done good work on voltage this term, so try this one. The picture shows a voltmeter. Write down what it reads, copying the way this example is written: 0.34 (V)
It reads 100 (V)
